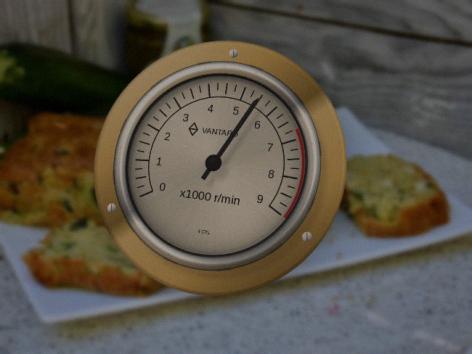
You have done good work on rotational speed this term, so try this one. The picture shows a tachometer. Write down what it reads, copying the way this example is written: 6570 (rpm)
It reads 5500 (rpm)
